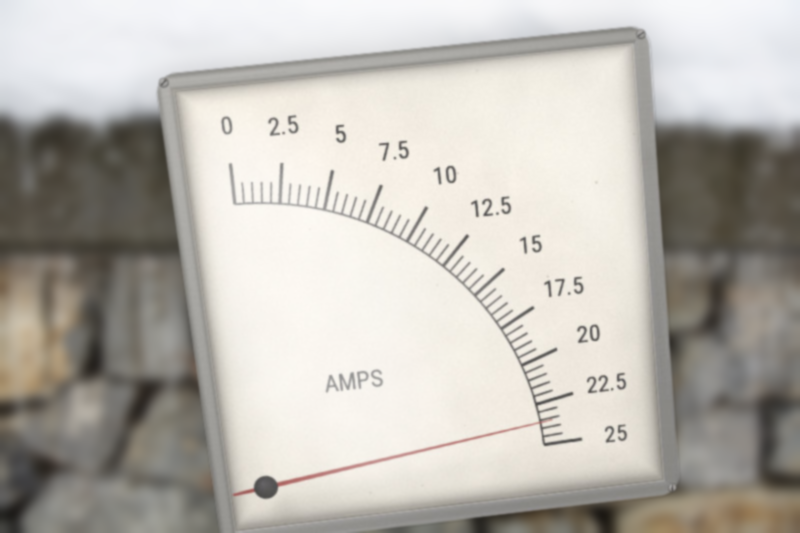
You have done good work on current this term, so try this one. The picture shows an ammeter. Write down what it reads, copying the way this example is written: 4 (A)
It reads 23.5 (A)
